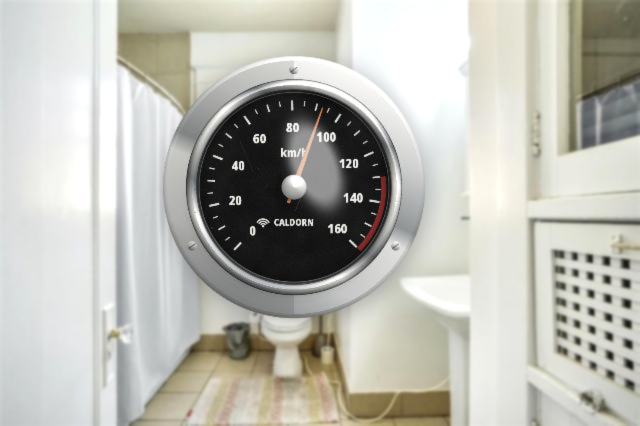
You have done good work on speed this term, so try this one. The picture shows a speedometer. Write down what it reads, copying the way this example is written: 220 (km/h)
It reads 92.5 (km/h)
